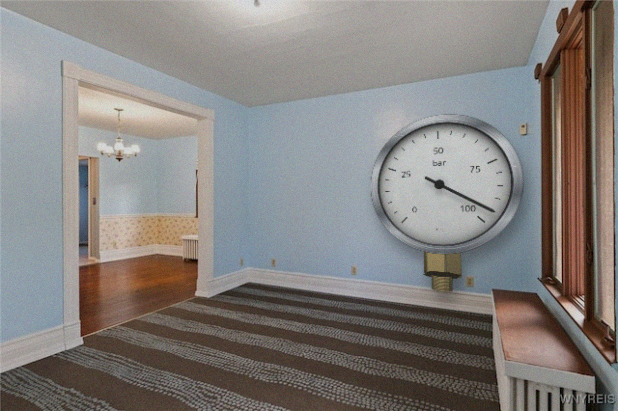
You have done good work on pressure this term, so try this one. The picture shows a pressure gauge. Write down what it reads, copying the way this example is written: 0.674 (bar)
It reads 95 (bar)
